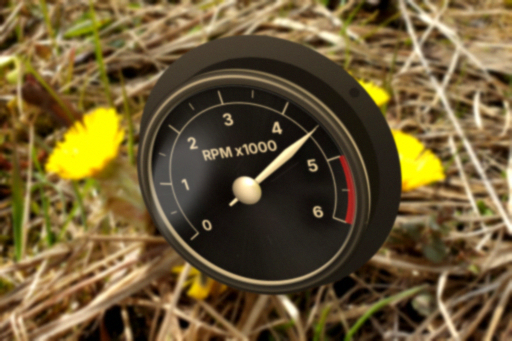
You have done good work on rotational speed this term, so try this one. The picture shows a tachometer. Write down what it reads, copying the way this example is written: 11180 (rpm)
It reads 4500 (rpm)
